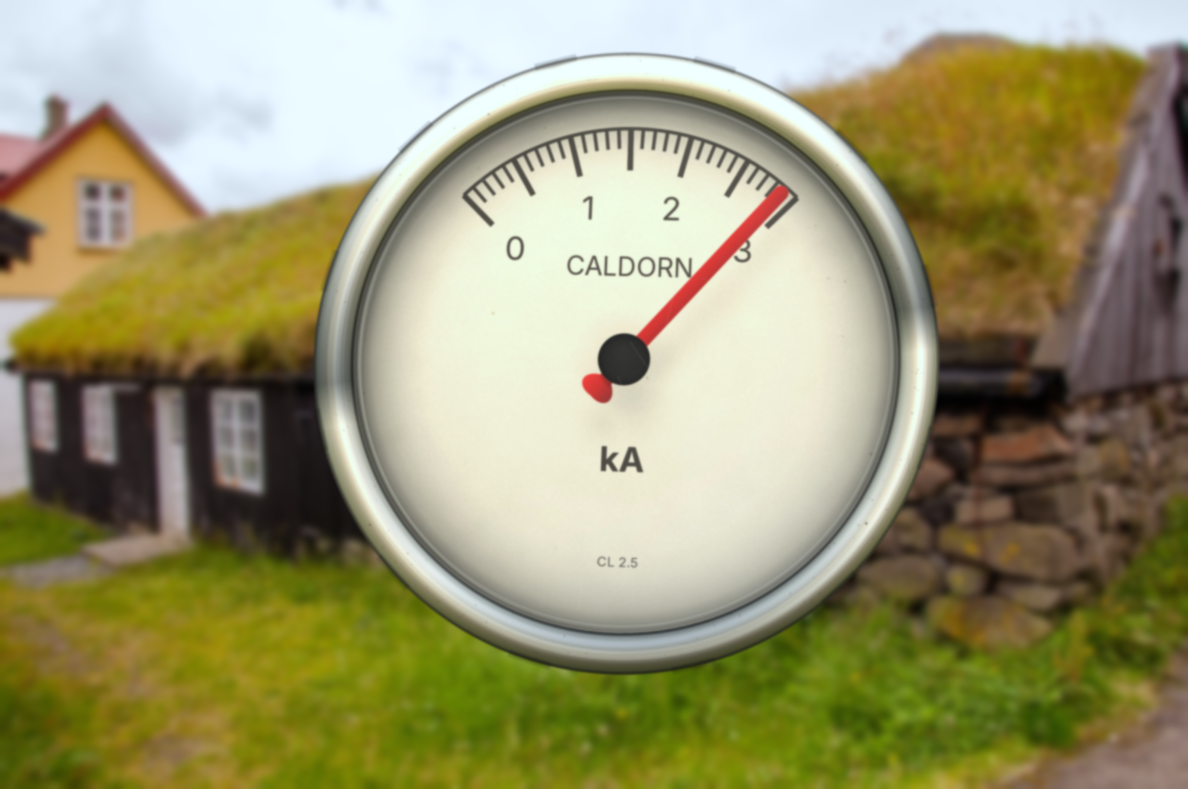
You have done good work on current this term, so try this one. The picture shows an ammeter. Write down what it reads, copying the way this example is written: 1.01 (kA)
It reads 2.9 (kA)
